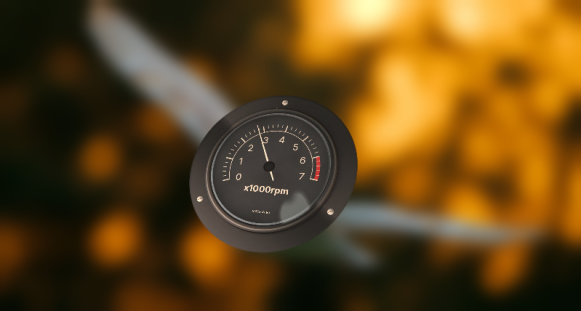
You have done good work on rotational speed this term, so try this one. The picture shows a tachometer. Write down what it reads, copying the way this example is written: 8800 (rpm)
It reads 2800 (rpm)
